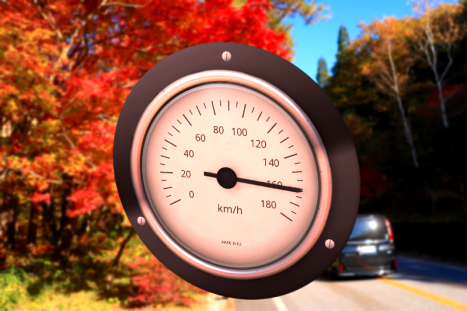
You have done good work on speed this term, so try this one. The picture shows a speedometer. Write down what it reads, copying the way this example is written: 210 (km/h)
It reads 160 (km/h)
